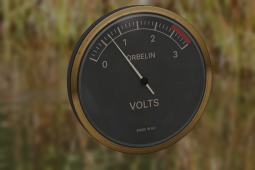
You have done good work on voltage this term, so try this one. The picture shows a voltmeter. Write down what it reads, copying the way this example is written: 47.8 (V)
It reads 0.7 (V)
